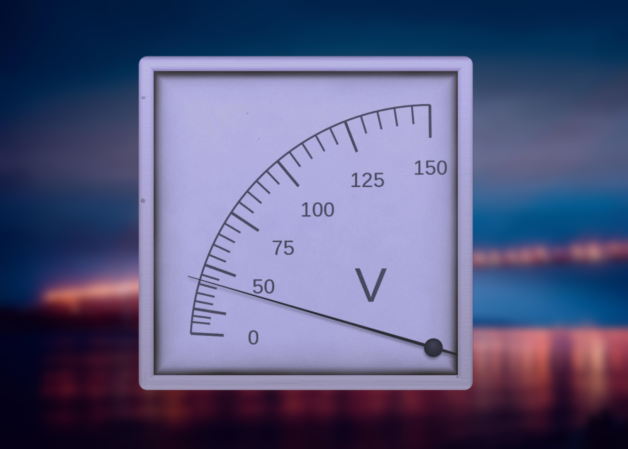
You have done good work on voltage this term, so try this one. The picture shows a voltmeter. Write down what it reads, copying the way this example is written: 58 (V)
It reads 42.5 (V)
